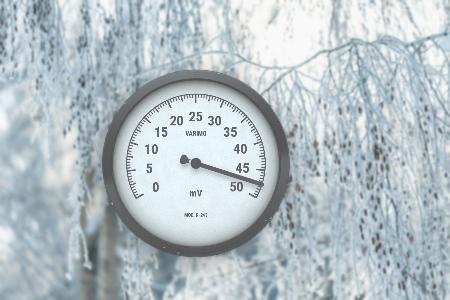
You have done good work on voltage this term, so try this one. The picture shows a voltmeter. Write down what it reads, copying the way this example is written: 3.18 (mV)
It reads 47.5 (mV)
